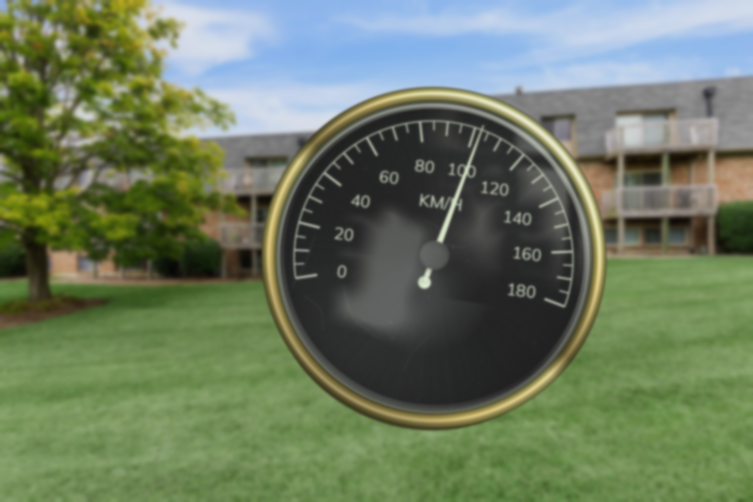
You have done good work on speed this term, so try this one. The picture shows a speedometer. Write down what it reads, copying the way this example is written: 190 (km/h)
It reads 102.5 (km/h)
